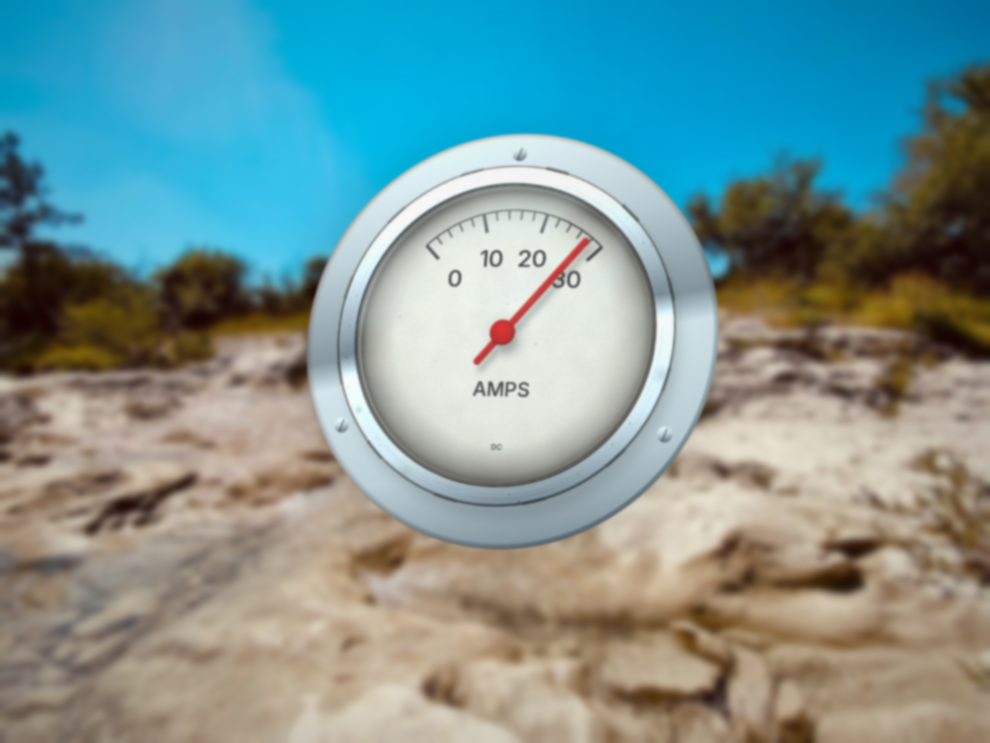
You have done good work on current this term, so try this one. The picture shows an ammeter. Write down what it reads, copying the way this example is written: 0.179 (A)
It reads 28 (A)
